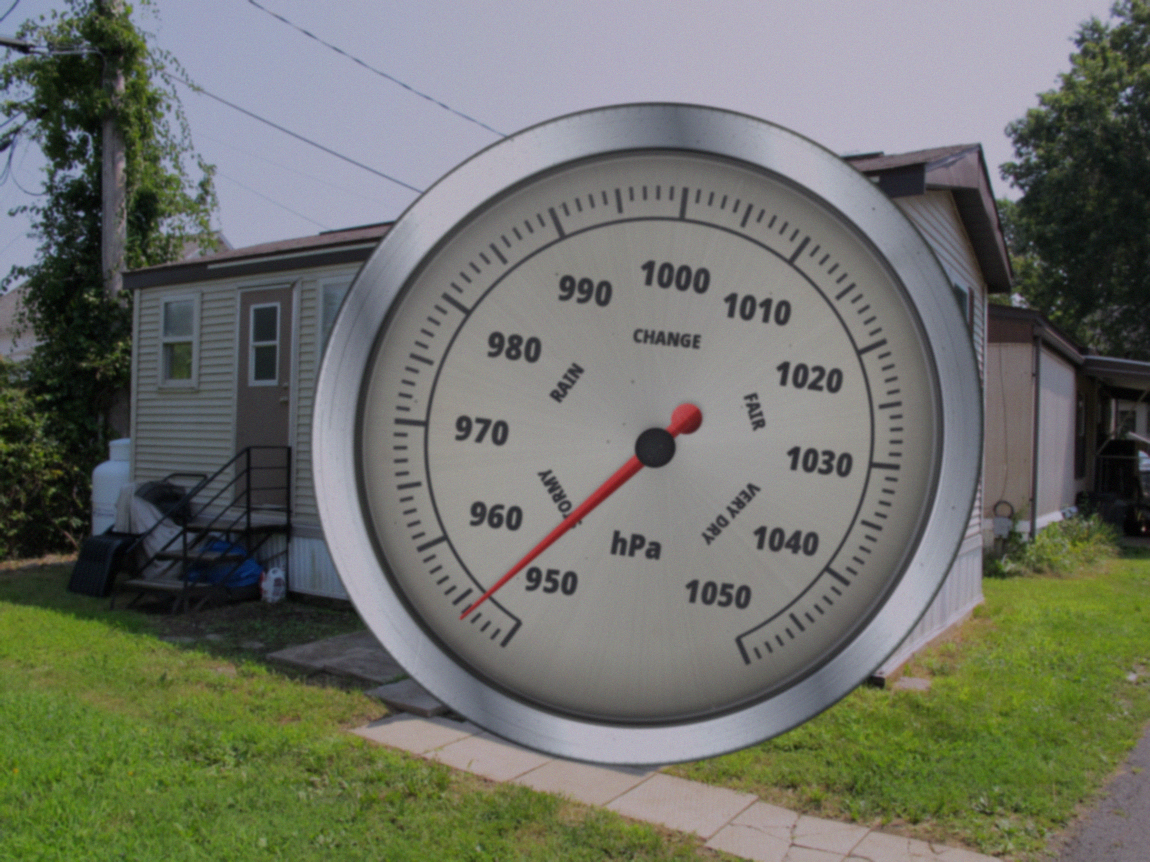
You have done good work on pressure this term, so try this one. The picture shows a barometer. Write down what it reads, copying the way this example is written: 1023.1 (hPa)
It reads 954 (hPa)
